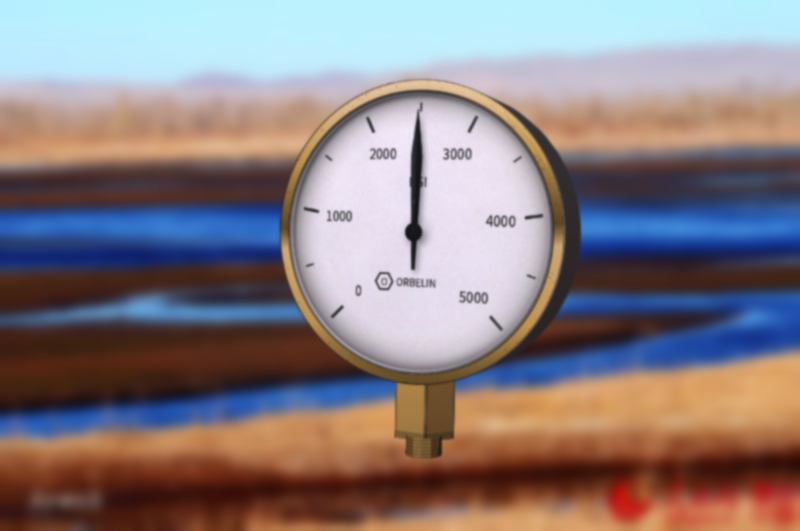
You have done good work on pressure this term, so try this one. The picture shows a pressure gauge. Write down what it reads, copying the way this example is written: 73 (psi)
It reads 2500 (psi)
